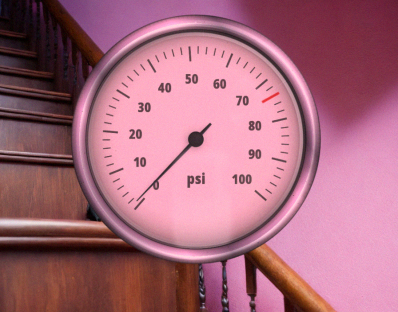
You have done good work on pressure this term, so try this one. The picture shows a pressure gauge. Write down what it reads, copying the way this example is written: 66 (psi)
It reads 1 (psi)
